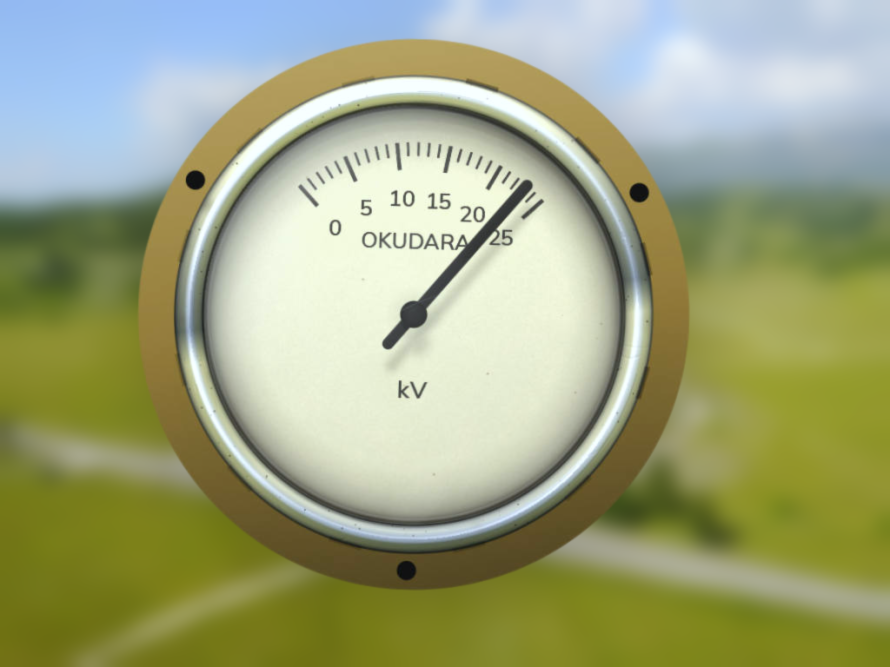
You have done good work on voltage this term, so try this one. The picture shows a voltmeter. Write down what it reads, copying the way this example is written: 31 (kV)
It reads 23 (kV)
